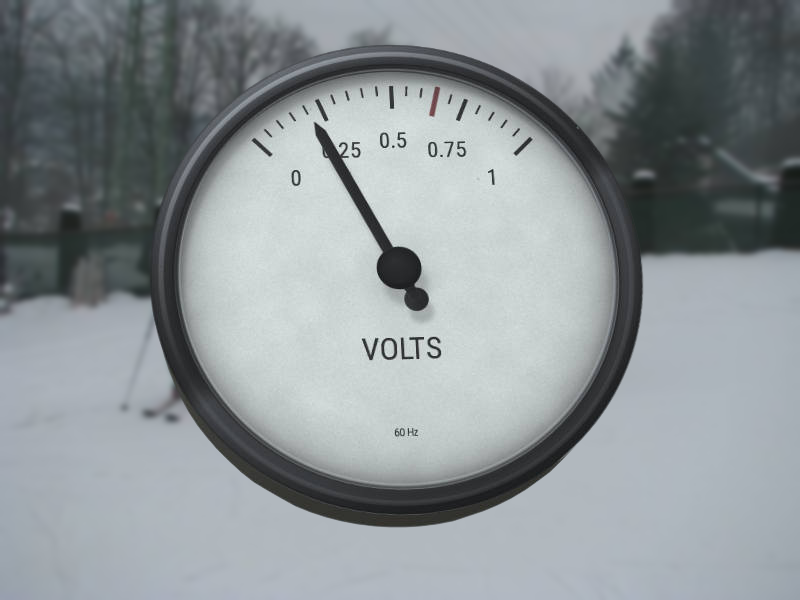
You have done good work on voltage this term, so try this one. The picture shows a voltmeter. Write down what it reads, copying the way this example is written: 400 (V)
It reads 0.2 (V)
